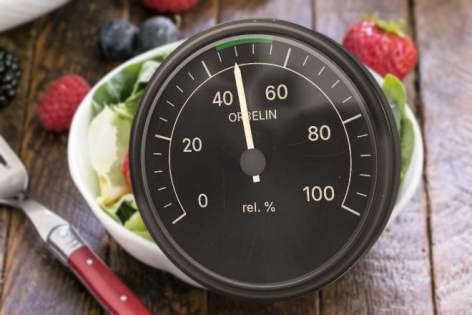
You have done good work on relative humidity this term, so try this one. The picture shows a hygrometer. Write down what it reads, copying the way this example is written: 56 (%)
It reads 48 (%)
